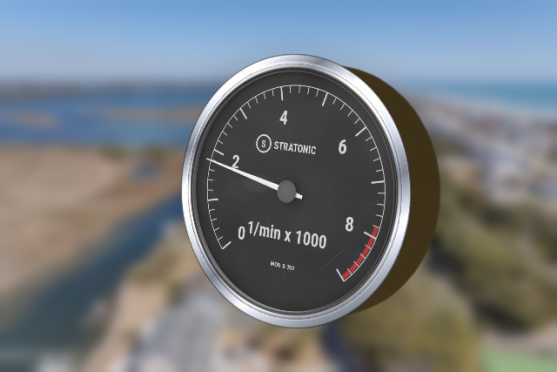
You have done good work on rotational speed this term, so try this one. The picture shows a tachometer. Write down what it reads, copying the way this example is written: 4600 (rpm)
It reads 1800 (rpm)
